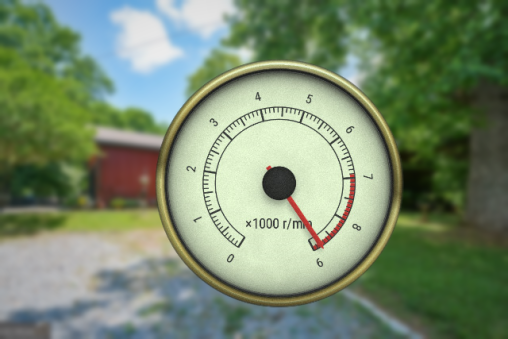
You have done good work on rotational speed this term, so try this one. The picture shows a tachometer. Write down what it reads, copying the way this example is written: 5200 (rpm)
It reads 8800 (rpm)
